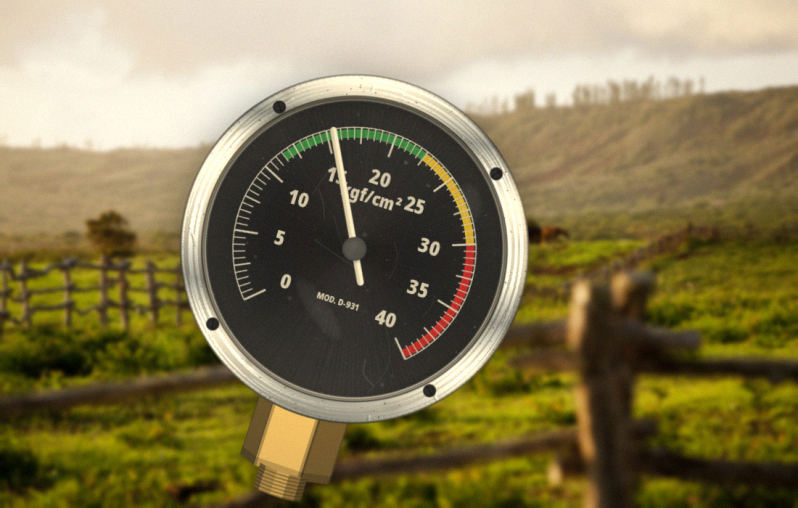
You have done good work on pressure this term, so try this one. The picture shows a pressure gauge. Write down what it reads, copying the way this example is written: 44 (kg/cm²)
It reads 15.5 (kg/cm²)
